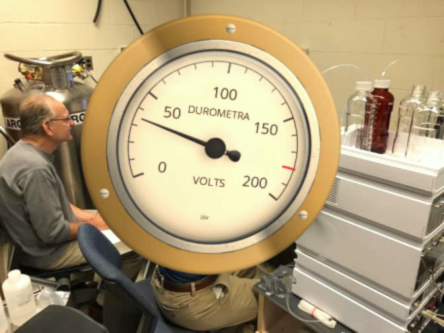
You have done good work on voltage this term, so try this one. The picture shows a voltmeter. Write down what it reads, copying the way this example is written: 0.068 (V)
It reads 35 (V)
